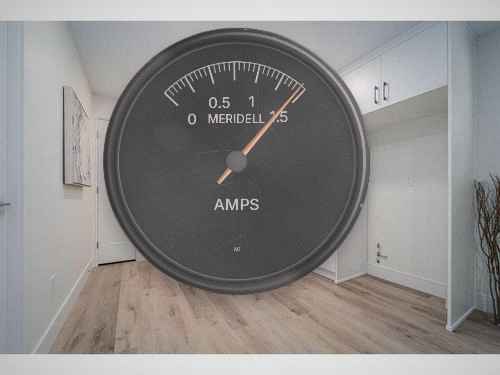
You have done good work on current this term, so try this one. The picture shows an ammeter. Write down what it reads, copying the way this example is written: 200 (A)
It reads 1.45 (A)
